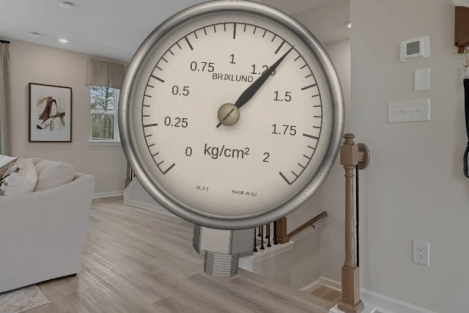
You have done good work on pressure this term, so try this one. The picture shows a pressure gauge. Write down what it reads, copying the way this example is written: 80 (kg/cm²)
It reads 1.3 (kg/cm²)
